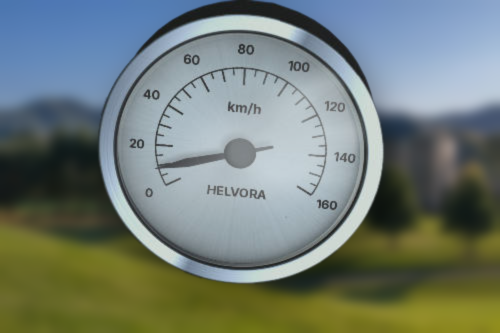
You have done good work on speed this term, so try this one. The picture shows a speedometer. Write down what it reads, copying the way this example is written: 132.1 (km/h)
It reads 10 (km/h)
